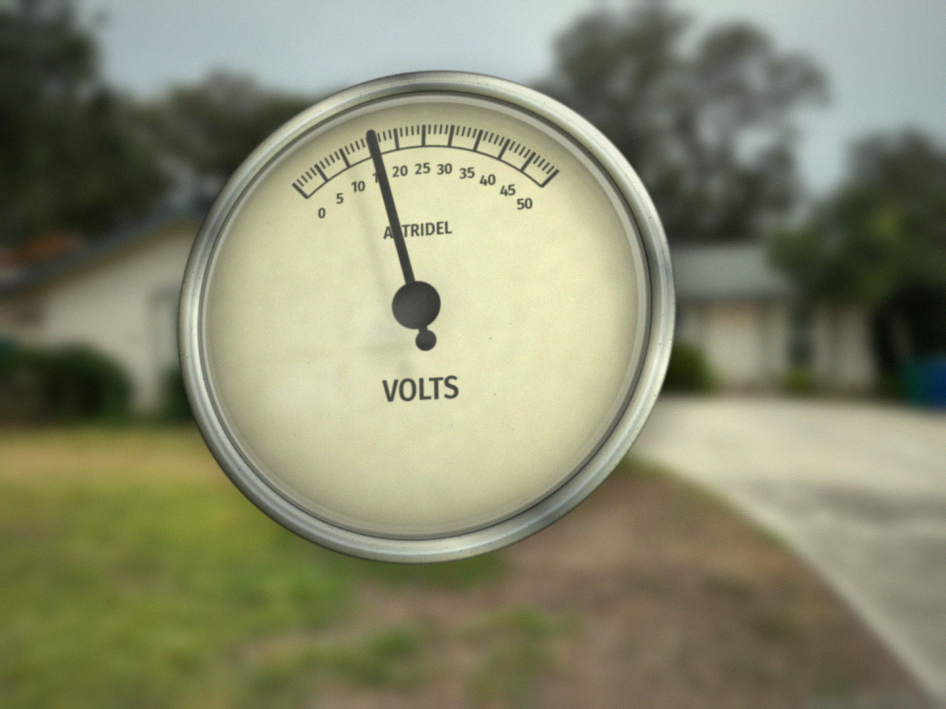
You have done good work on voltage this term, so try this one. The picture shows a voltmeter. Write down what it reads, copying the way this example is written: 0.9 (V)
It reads 16 (V)
